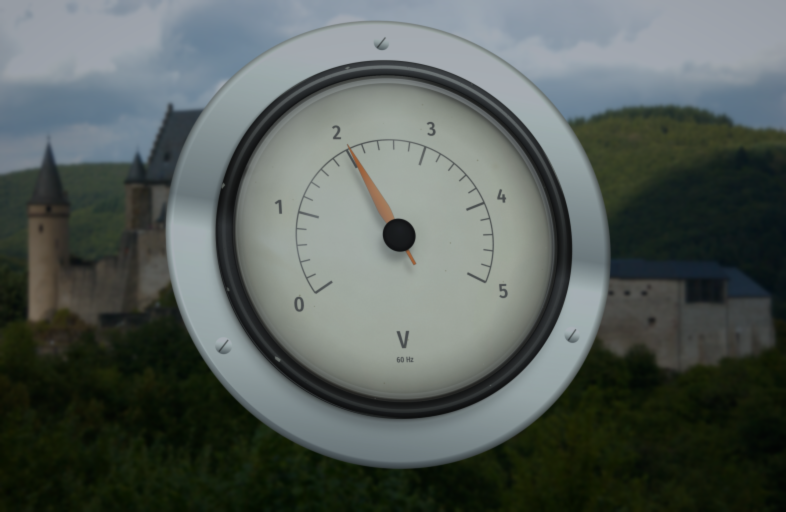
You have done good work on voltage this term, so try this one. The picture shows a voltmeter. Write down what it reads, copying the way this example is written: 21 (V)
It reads 2 (V)
